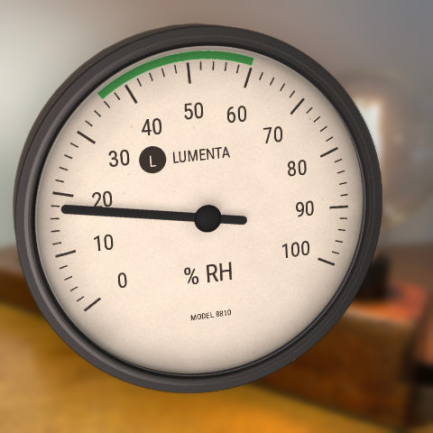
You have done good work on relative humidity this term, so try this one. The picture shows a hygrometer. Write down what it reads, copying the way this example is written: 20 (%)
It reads 18 (%)
